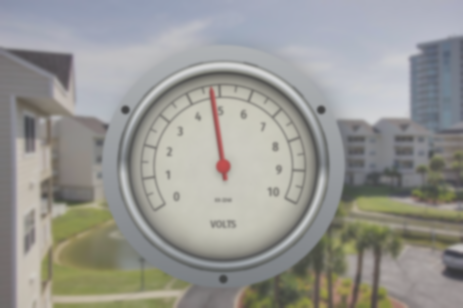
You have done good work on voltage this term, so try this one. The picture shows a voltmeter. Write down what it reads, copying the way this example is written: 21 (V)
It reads 4.75 (V)
